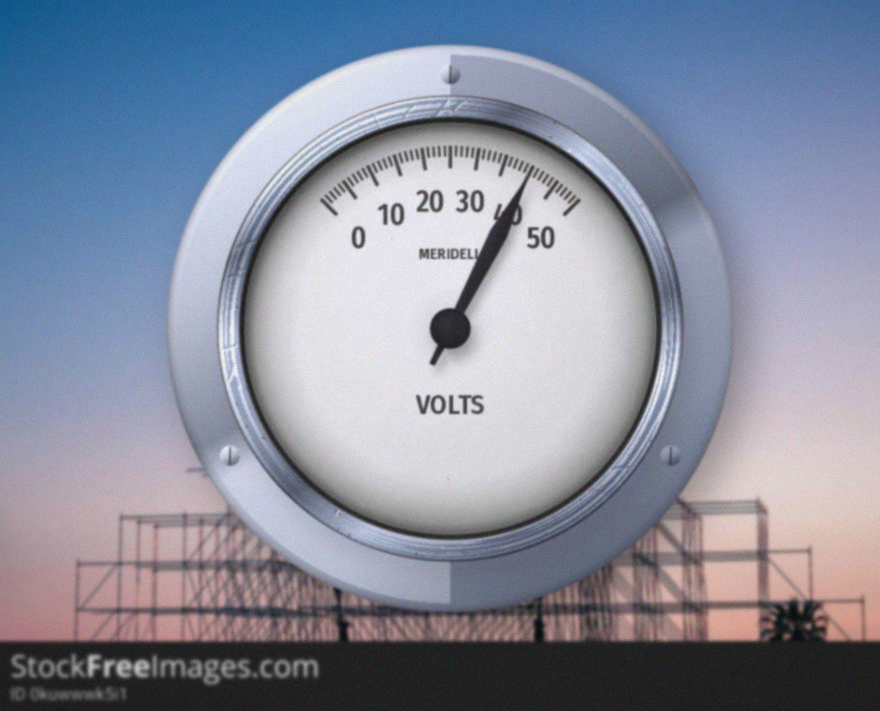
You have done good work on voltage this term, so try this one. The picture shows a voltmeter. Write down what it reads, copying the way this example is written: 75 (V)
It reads 40 (V)
